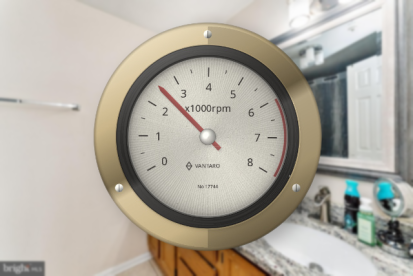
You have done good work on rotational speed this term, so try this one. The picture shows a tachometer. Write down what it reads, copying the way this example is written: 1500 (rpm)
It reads 2500 (rpm)
